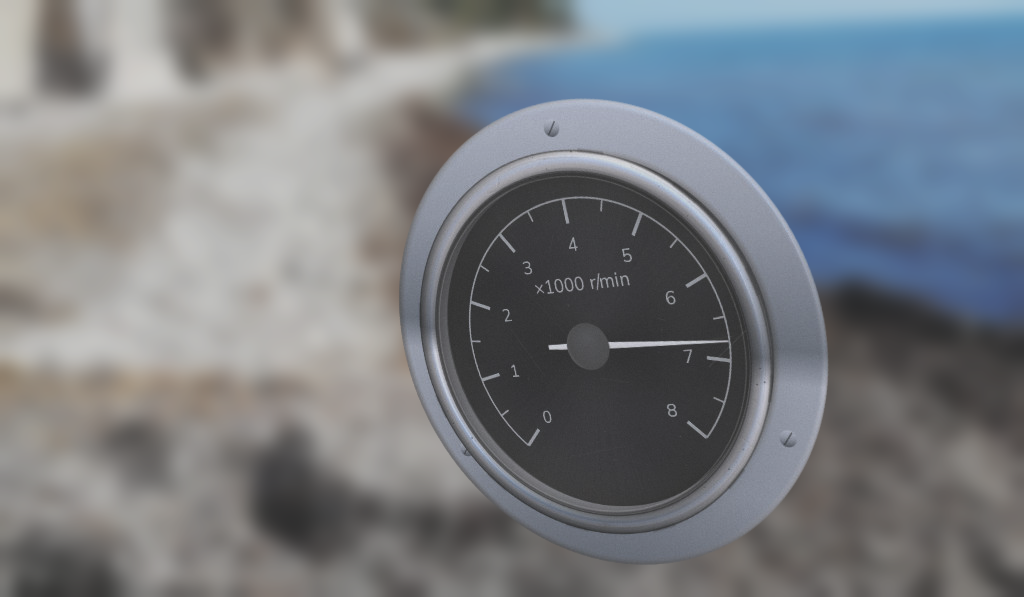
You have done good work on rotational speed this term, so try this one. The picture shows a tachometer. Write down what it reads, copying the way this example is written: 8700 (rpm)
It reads 6750 (rpm)
